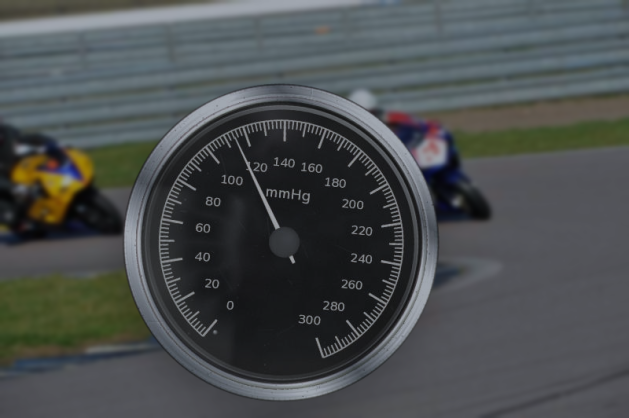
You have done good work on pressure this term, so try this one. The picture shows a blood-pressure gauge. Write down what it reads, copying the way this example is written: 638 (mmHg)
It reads 114 (mmHg)
